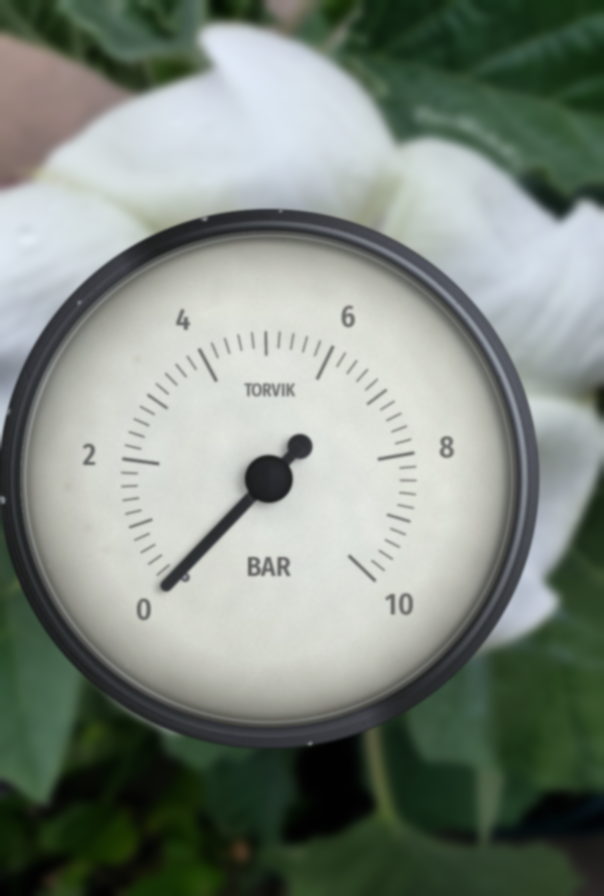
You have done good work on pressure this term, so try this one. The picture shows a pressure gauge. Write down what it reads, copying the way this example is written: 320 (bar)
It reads 0 (bar)
